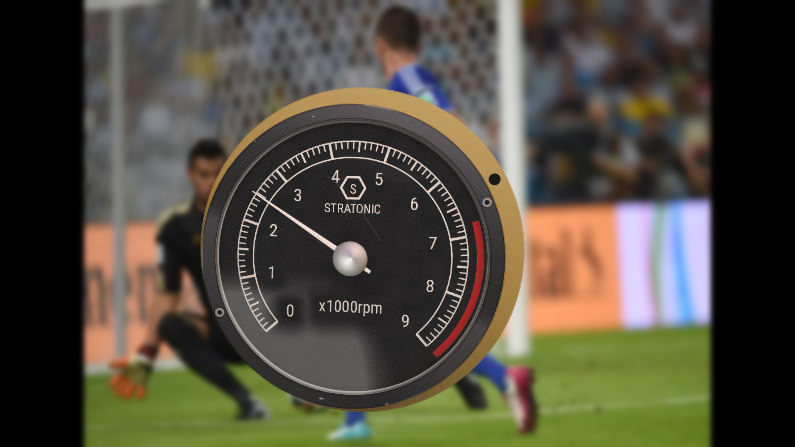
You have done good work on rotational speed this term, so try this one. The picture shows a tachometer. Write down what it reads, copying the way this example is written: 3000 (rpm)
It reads 2500 (rpm)
